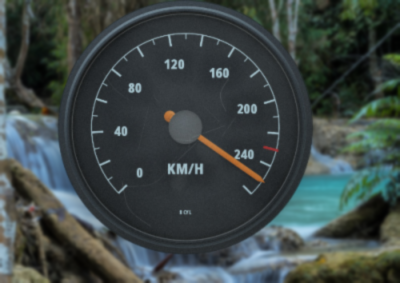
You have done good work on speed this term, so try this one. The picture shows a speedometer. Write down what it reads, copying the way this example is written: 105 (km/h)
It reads 250 (km/h)
